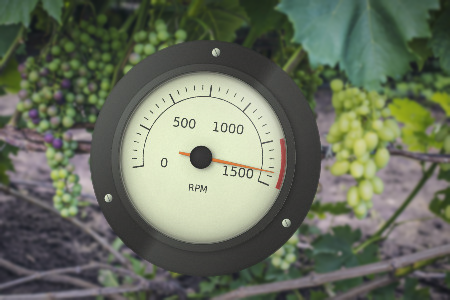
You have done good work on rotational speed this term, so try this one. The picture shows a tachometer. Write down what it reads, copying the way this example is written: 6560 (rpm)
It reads 1425 (rpm)
